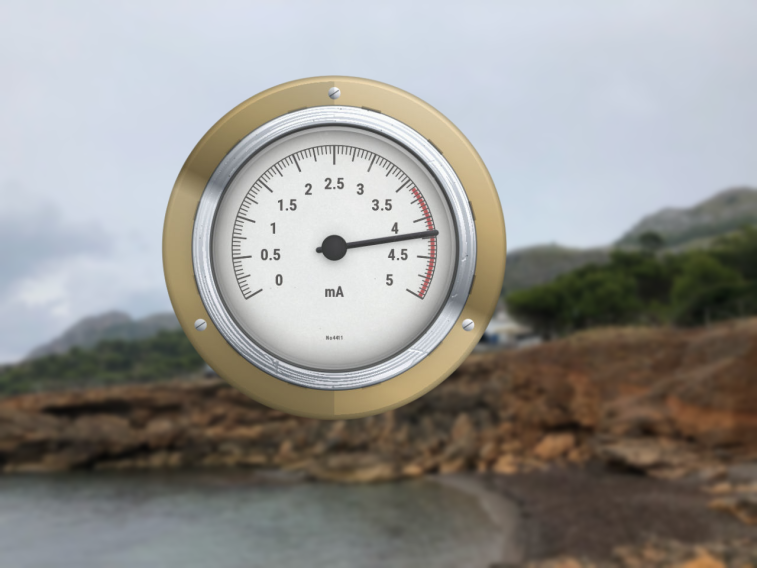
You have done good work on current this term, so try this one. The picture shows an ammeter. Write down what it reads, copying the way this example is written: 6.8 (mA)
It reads 4.2 (mA)
